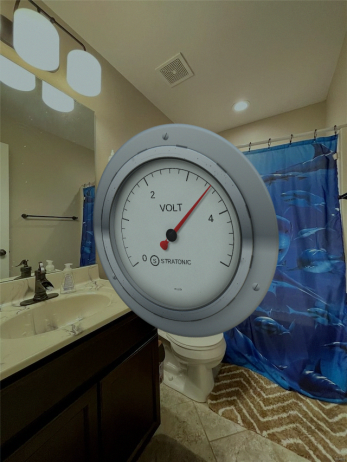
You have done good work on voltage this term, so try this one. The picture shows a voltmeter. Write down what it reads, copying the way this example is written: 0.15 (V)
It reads 3.5 (V)
